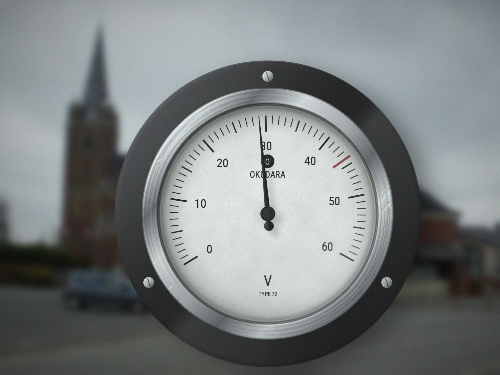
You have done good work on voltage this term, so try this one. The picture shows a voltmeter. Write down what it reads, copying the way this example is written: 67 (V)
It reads 29 (V)
